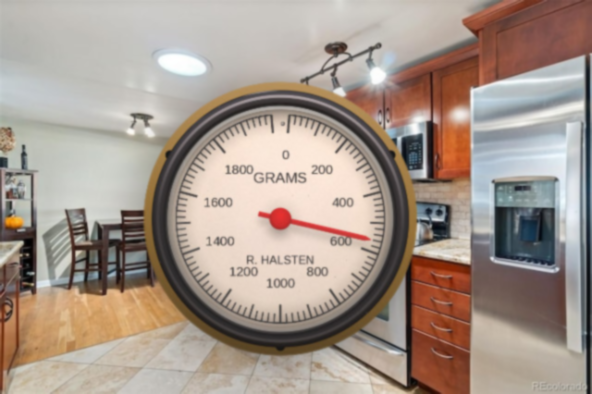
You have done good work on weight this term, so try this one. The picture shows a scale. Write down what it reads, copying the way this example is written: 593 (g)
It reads 560 (g)
